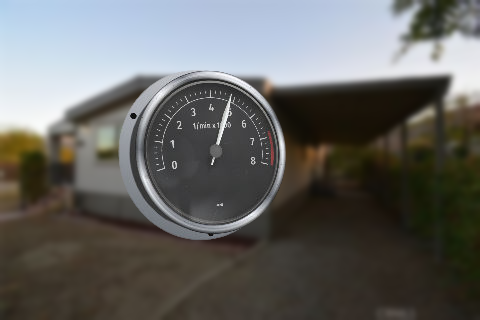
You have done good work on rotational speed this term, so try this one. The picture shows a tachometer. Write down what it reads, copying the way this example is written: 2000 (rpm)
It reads 4800 (rpm)
